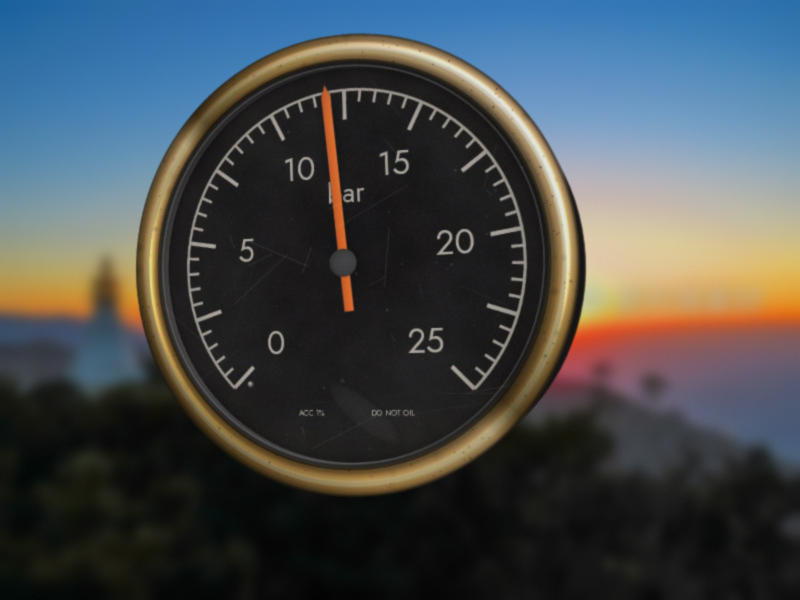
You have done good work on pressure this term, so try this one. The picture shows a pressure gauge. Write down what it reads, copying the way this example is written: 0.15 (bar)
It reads 12 (bar)
